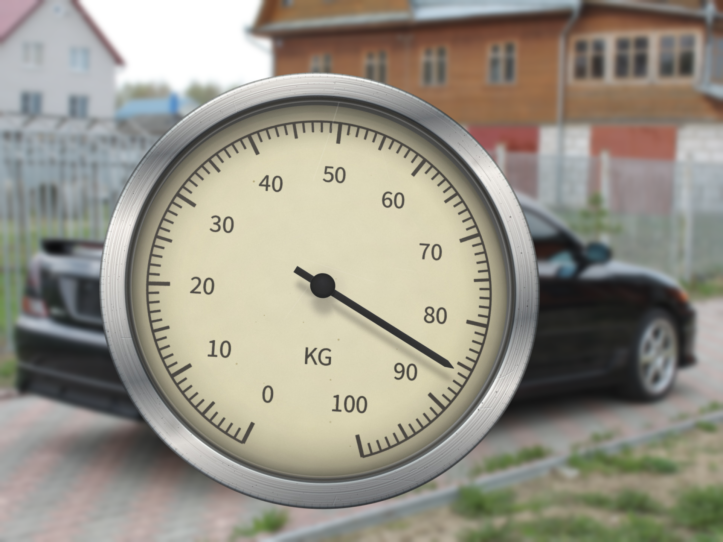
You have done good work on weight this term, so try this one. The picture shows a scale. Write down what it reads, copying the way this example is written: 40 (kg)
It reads 86 (kg)
